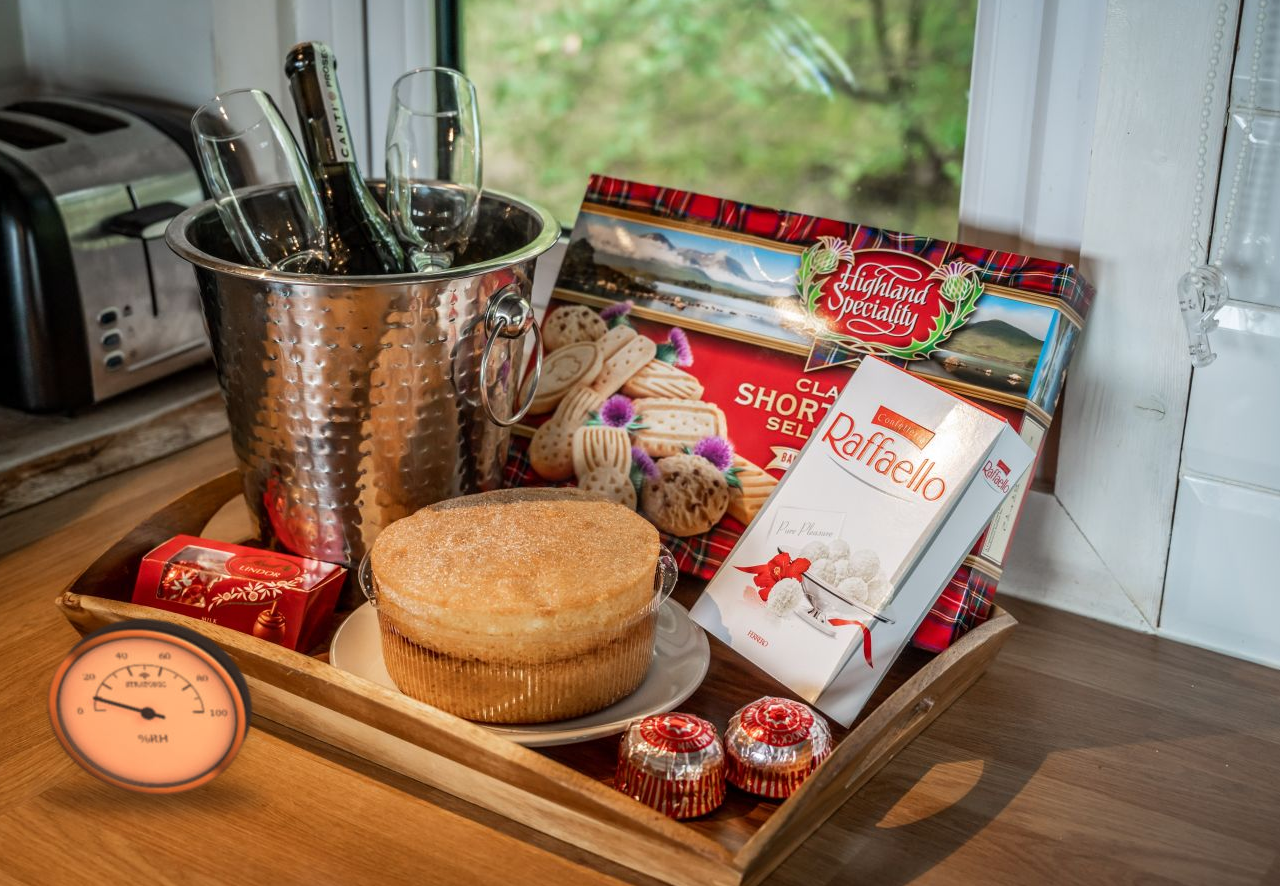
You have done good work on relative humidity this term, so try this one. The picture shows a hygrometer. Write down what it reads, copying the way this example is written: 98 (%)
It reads 10 (%)
